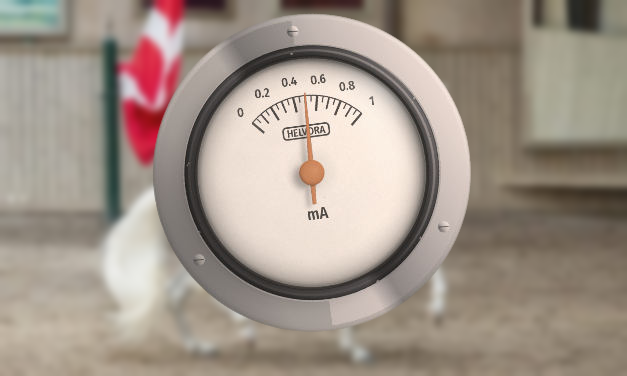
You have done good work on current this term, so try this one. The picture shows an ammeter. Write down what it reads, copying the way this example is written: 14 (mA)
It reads 0.5 (mA)
